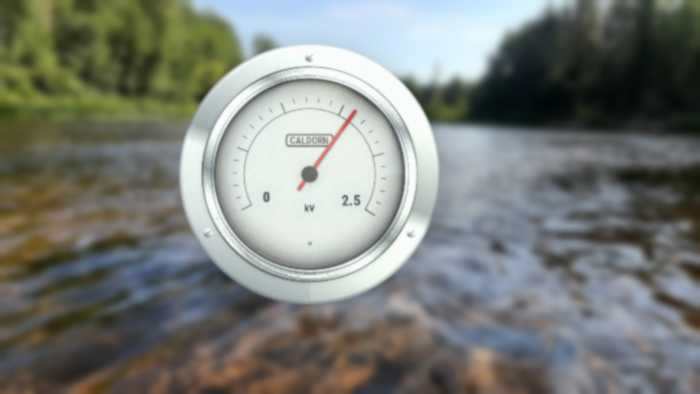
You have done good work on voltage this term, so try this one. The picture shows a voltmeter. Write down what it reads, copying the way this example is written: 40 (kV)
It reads 1.6 (kV)
